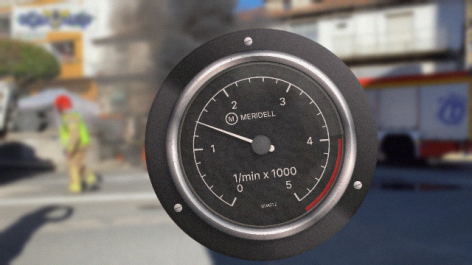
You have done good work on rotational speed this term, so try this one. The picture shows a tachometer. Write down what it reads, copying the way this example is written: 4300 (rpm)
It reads 1400 (rpm)
